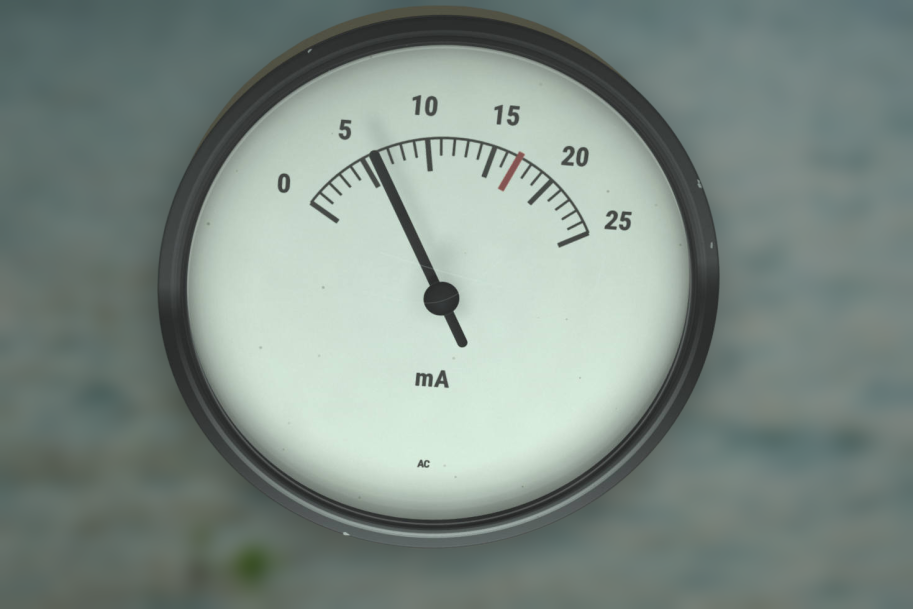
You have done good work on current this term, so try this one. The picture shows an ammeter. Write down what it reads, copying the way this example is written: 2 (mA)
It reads 6 (mA)
